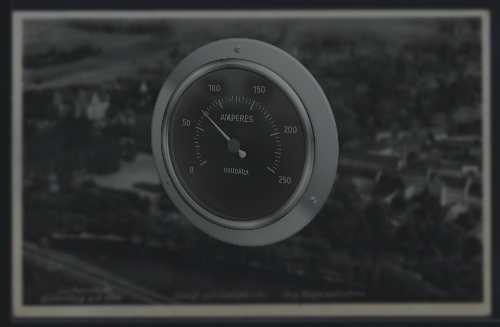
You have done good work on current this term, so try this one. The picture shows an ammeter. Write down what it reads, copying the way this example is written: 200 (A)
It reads 75 (A)
